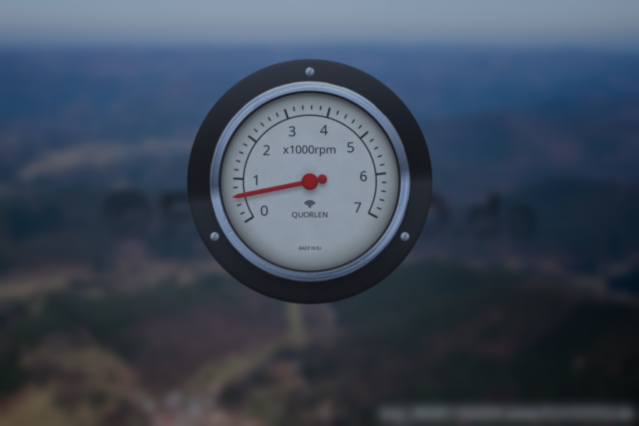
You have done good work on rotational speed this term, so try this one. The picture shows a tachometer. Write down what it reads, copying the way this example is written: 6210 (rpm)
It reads 600 (rpm)
